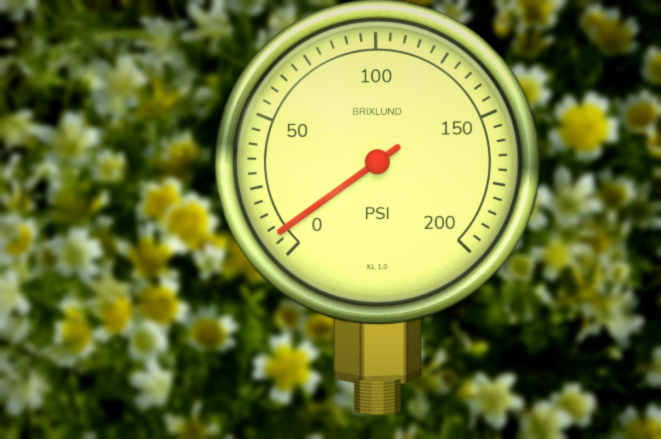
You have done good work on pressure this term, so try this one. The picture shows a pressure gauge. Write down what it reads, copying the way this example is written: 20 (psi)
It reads 7.5 (psi)
